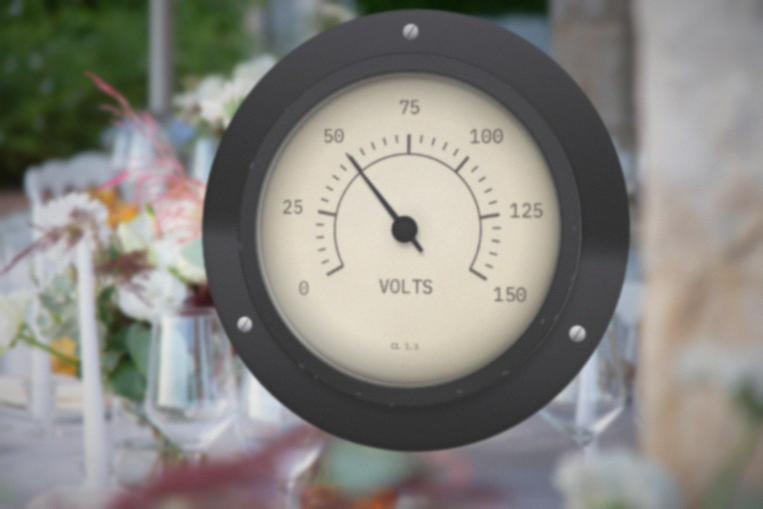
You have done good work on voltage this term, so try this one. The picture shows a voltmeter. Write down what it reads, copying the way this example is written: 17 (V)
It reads 50 (V)
